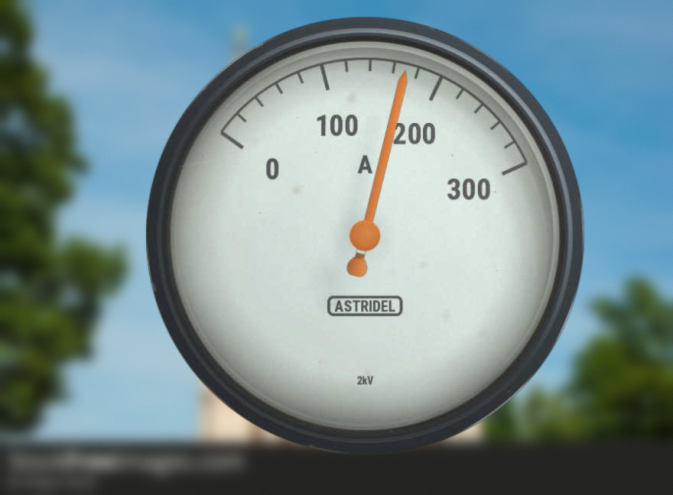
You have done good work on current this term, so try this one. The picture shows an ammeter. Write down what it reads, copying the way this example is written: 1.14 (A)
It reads 170 (A)
